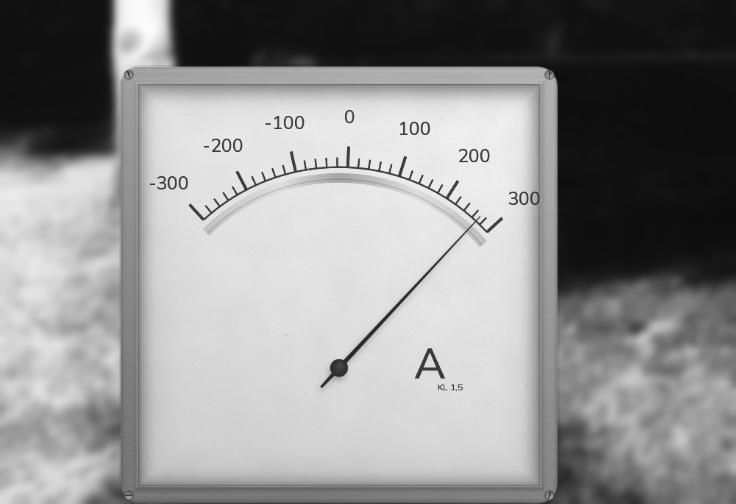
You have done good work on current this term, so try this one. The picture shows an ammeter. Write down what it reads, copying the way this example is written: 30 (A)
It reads 270 (A)
